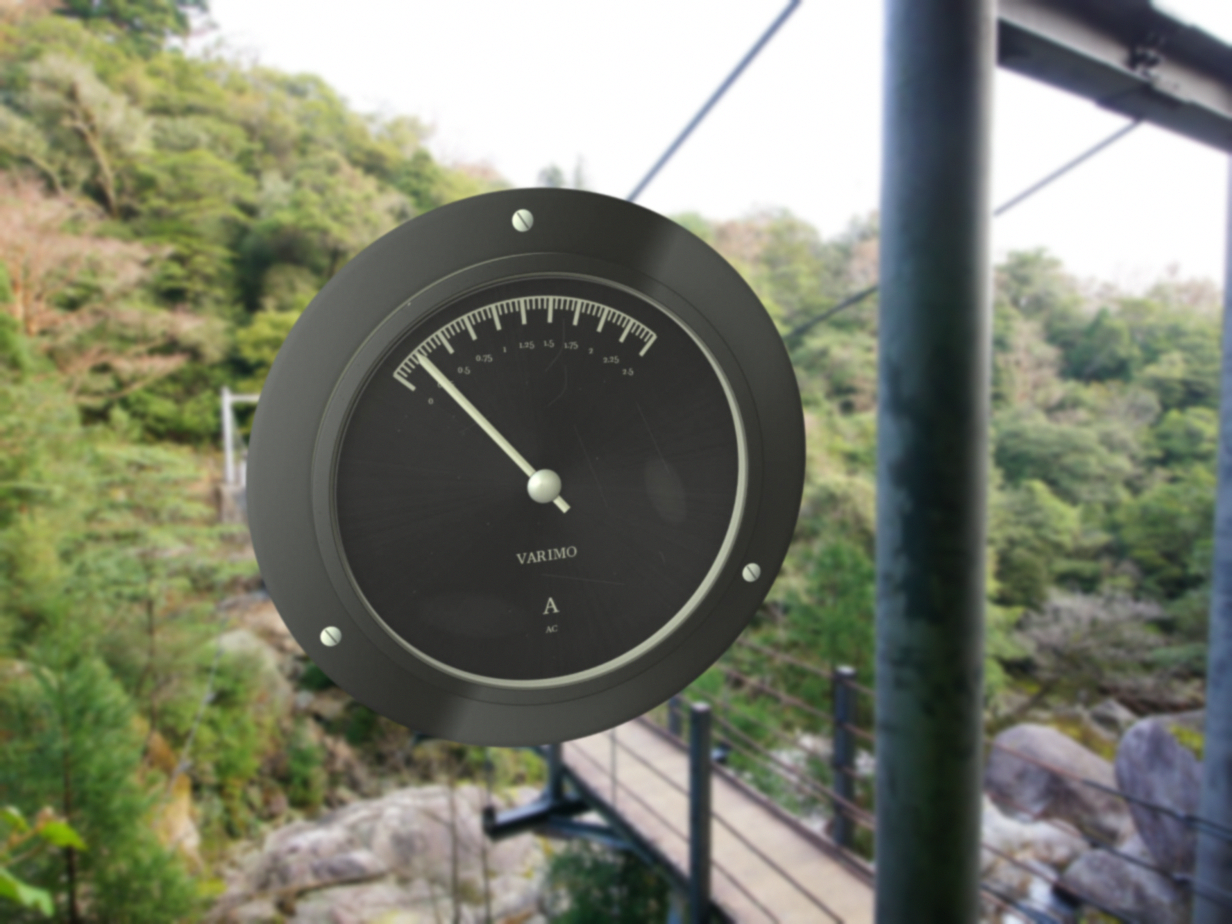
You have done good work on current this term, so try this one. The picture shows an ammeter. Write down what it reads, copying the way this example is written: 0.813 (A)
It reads 0.25 (A)
